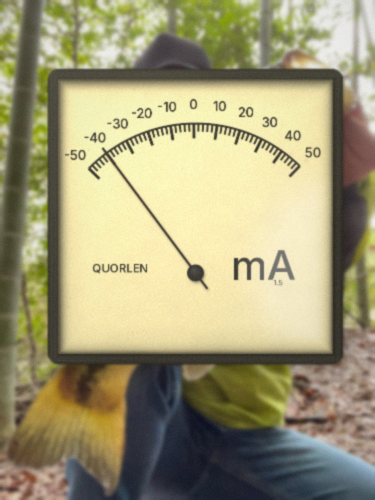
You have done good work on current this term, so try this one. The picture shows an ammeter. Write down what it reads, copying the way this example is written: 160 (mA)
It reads -40 (mA)
